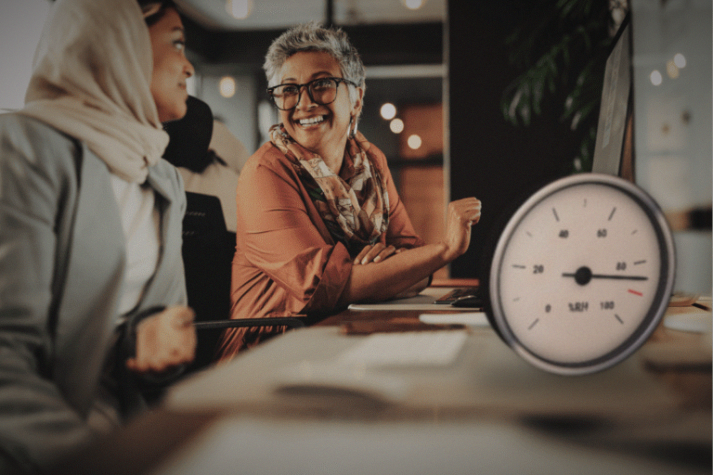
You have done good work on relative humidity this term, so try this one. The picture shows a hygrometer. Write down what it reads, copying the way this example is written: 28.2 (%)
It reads 85 (%)
